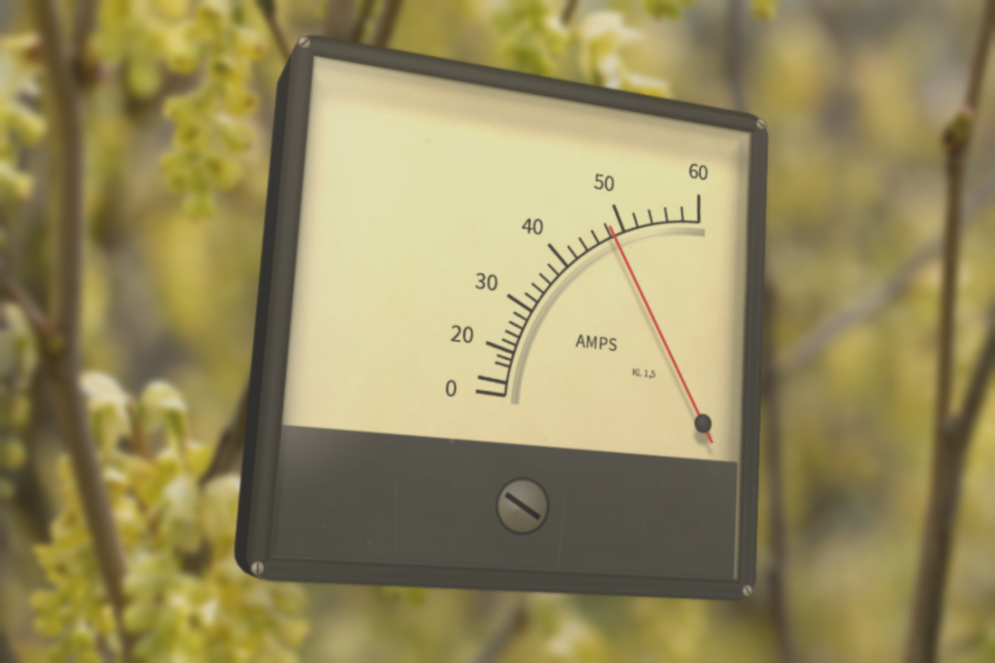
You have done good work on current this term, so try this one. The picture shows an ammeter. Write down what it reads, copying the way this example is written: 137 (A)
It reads 48 (A)
